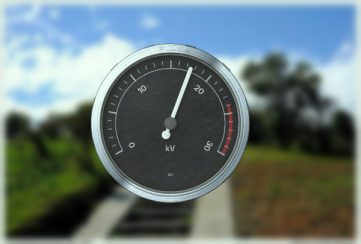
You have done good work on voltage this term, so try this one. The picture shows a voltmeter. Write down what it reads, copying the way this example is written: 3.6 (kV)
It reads 17.5 (kV)
